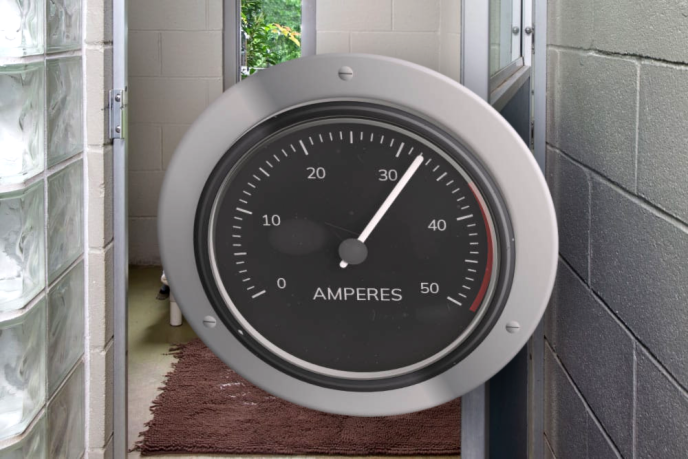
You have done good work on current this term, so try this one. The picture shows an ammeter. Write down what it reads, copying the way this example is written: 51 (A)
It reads 32 (A)
